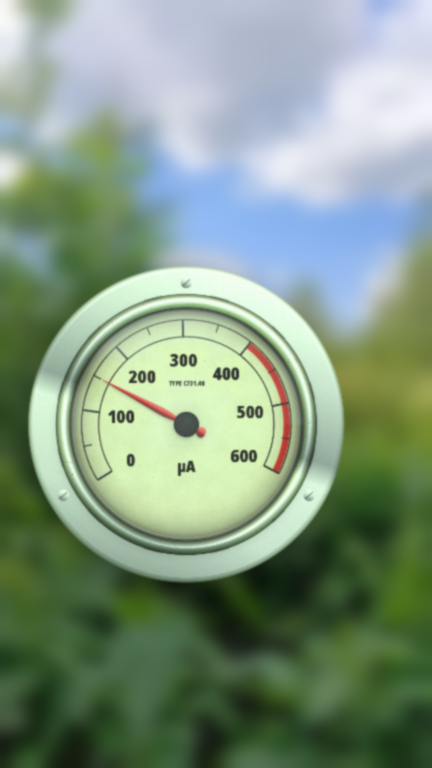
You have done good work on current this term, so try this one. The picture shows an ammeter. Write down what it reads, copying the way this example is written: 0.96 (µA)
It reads 150 (µA)
